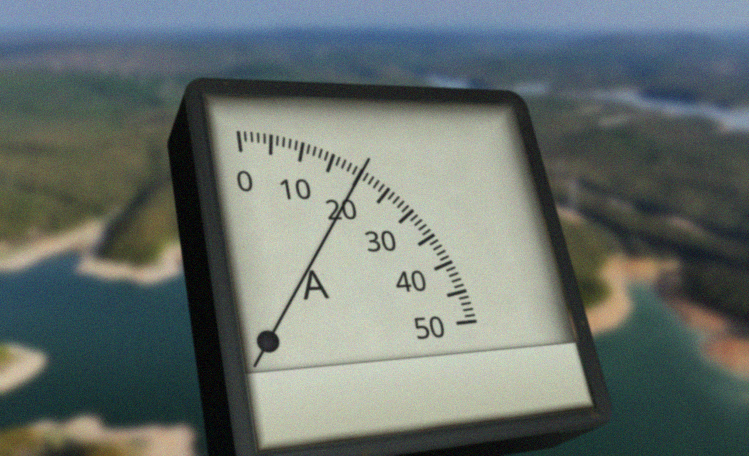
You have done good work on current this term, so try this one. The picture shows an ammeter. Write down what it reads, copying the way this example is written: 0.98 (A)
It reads 20 (A)
